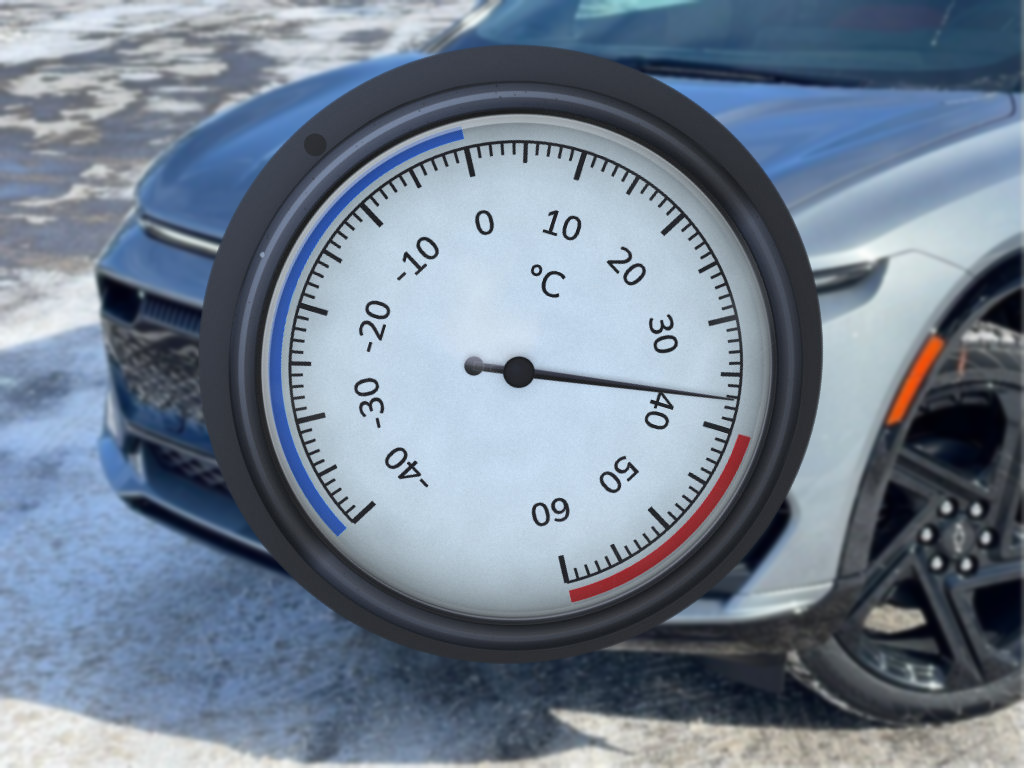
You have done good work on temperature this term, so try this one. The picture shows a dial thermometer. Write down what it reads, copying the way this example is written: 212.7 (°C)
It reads 37 (°C)
